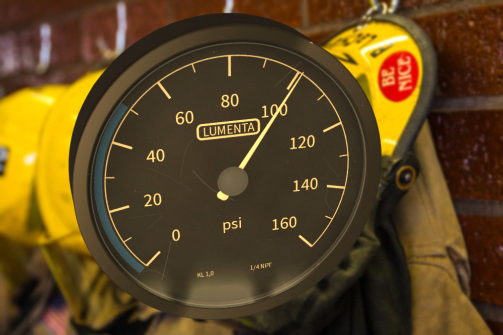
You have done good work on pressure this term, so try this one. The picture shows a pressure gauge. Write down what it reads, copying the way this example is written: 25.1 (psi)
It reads 100 (psi)
